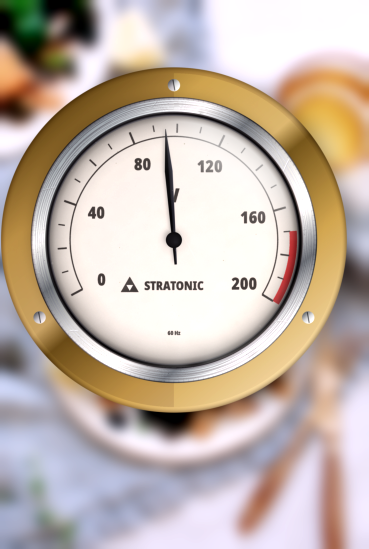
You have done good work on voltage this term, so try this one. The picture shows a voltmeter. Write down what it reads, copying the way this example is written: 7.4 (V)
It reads 95 (V)
